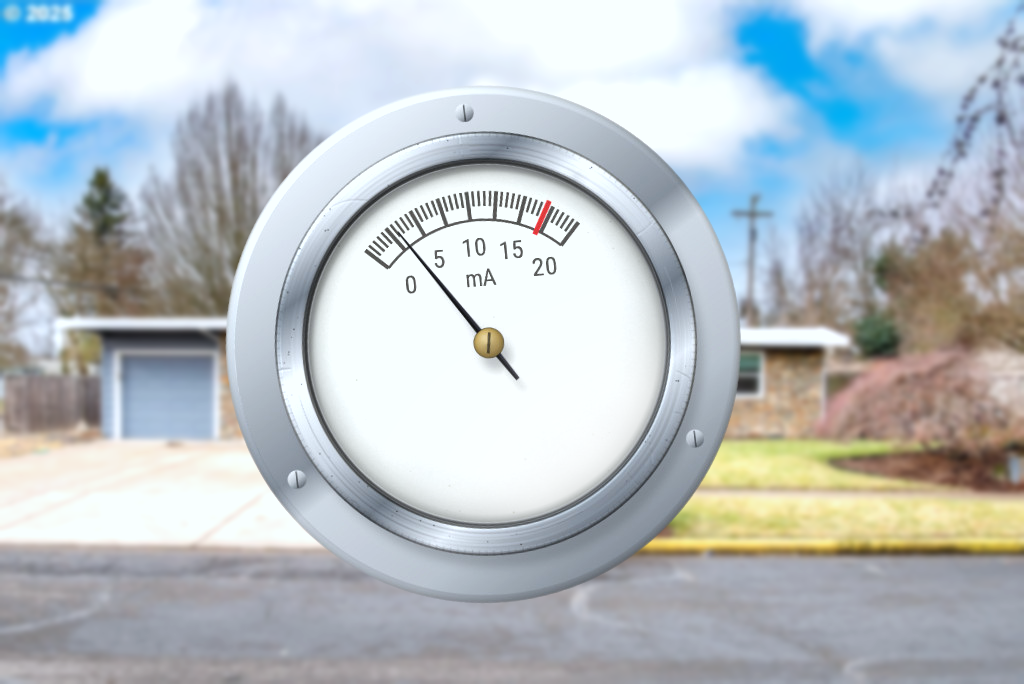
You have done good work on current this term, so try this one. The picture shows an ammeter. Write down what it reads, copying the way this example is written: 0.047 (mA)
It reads 3 (mA)
